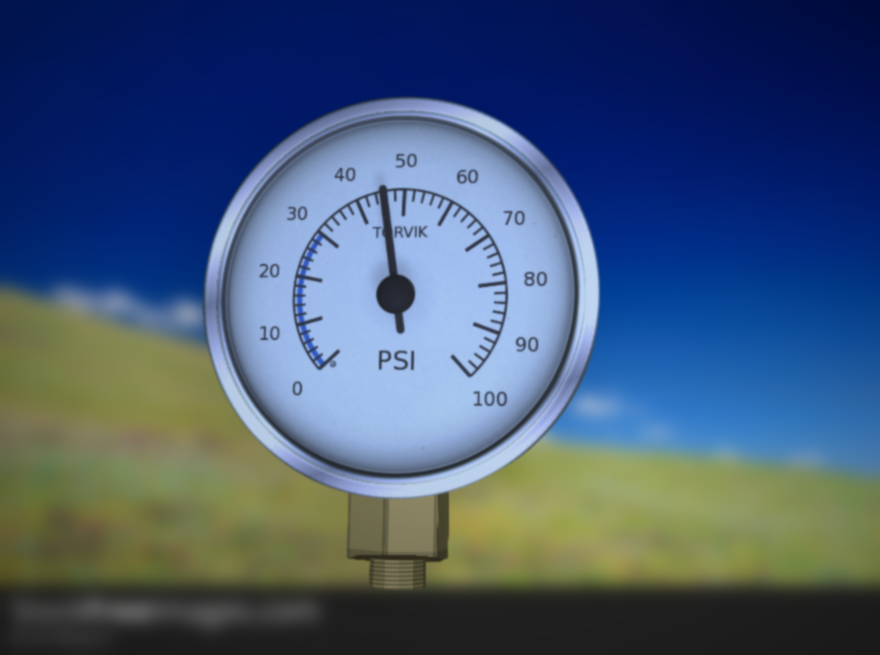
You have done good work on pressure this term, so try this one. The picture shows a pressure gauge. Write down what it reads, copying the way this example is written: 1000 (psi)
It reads 46 (psi)
